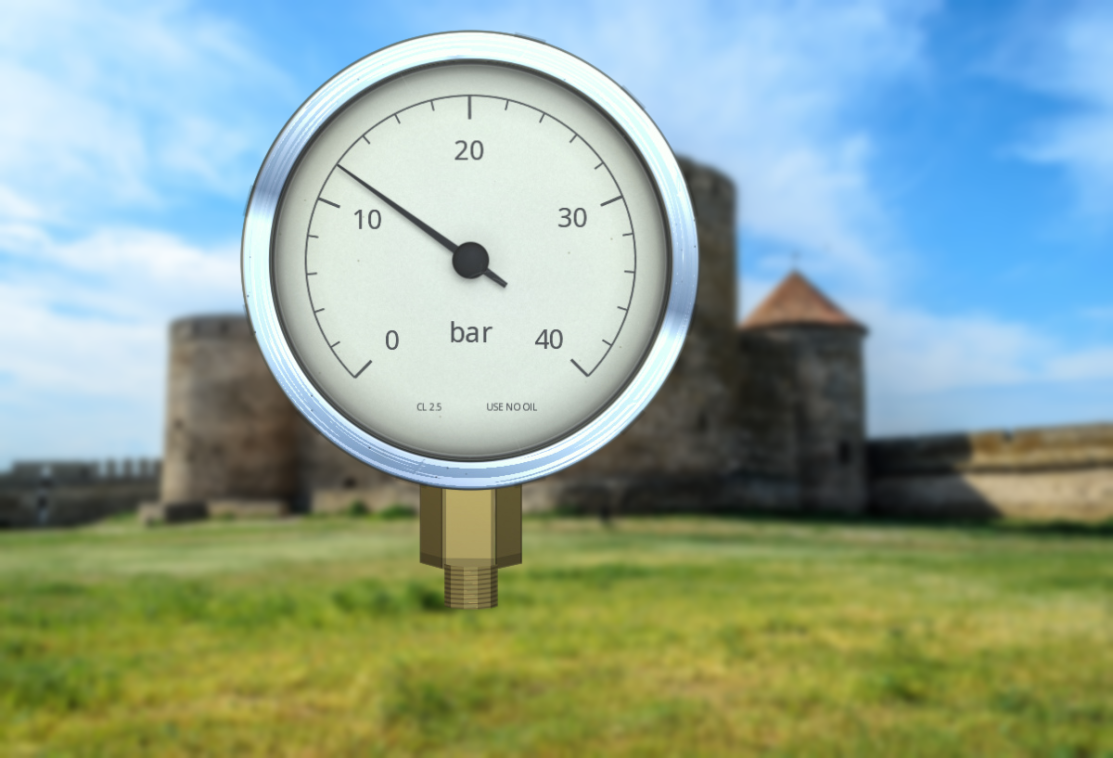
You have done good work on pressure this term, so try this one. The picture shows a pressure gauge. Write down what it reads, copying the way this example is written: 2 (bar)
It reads 12 (bar)
